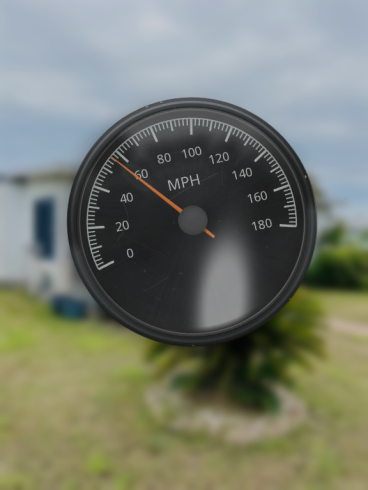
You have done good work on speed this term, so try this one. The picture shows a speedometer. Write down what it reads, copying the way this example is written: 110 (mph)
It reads 56 (mph)
